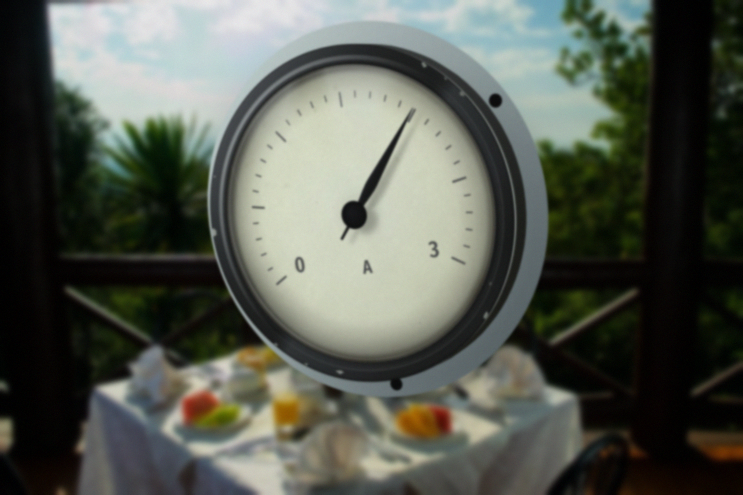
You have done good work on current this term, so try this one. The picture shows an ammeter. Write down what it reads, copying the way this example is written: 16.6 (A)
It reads 2 (A)
